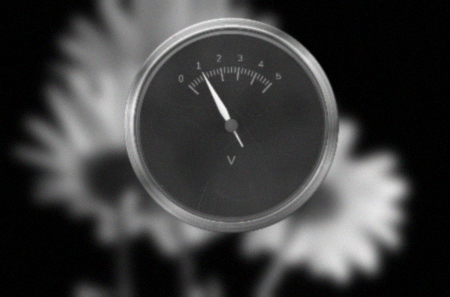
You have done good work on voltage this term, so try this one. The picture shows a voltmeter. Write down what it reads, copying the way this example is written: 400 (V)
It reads 1 (V)
